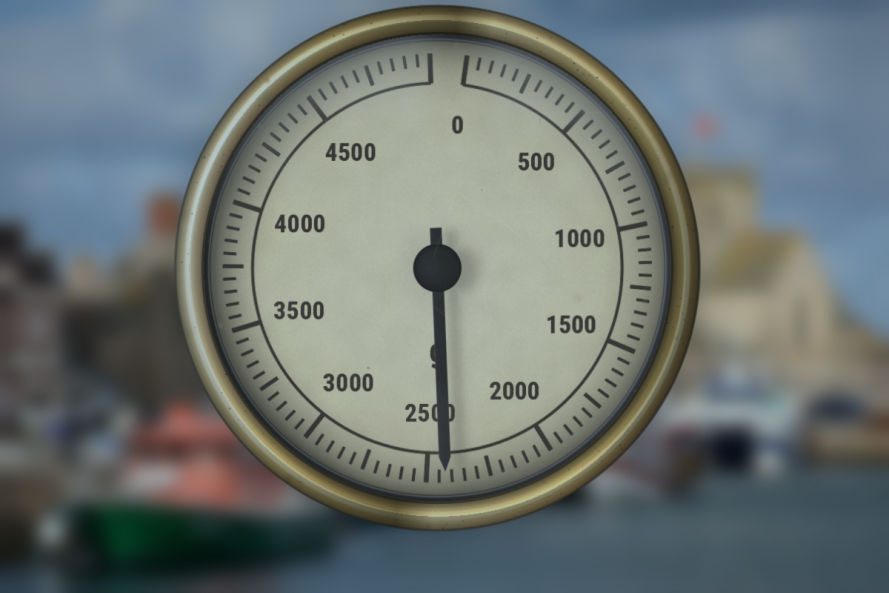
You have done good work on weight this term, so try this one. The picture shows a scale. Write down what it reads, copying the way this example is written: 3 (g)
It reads 2425 (g)
